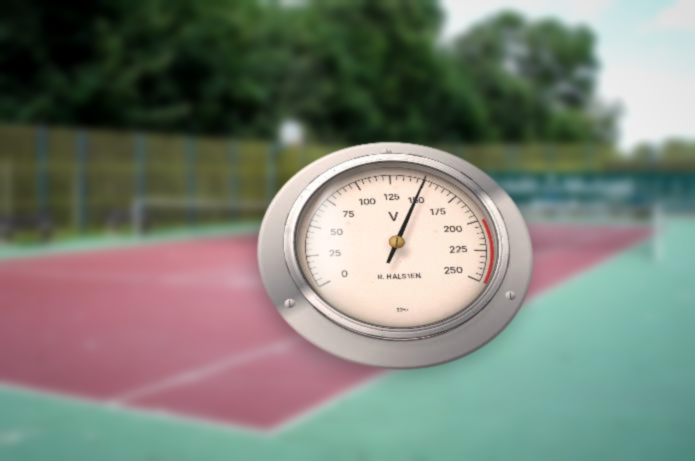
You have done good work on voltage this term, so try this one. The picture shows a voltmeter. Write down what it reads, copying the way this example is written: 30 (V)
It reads 150 (V)
